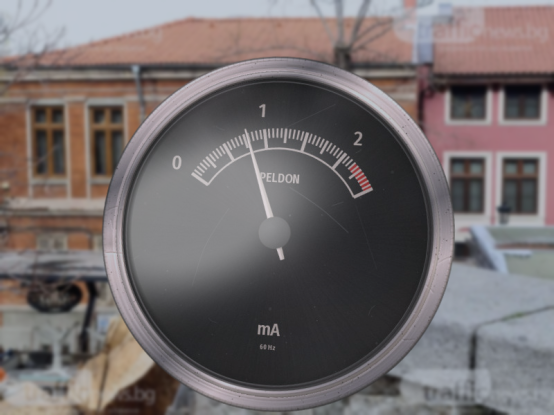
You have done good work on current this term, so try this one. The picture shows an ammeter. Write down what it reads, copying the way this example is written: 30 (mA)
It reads 0.8 (mA)
